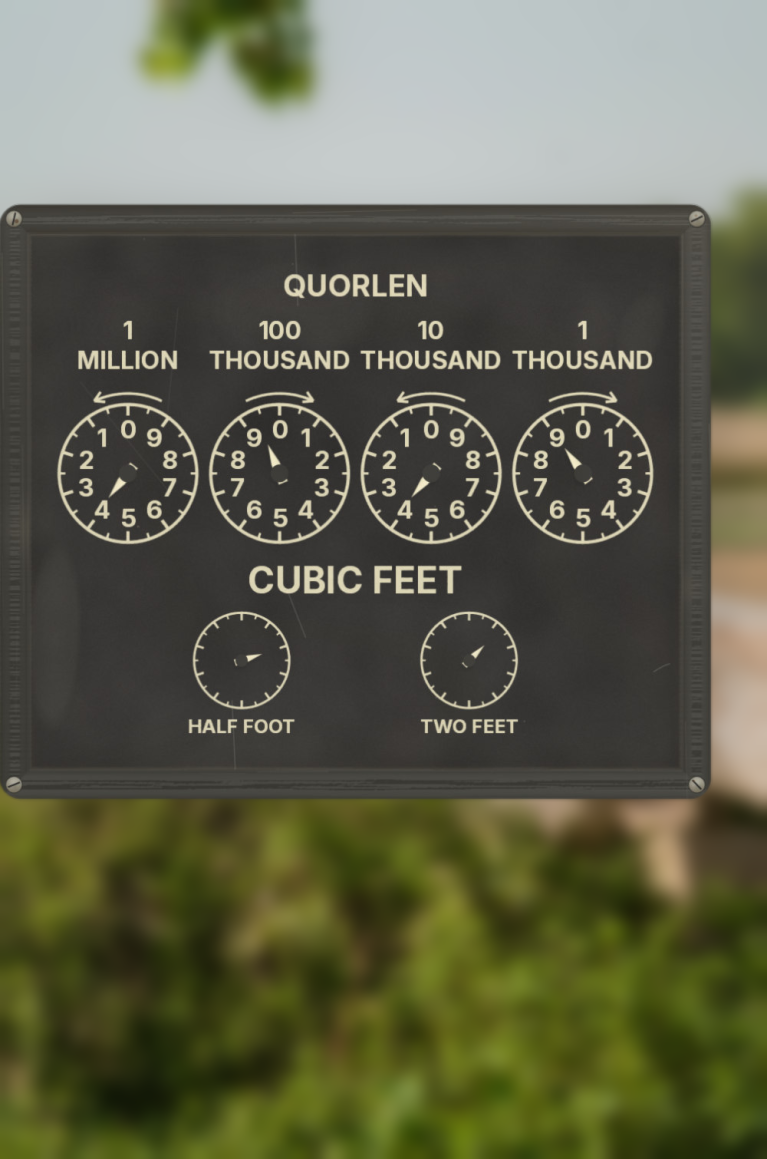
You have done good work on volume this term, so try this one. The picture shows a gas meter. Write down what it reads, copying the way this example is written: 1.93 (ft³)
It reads 393900 (ft³)
